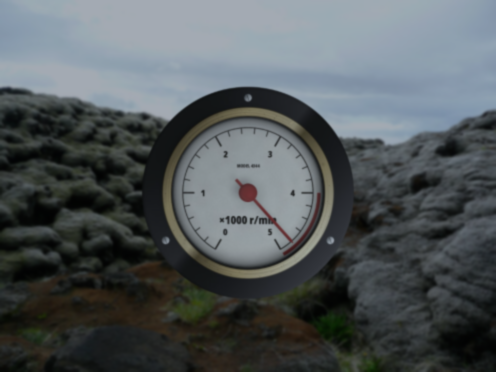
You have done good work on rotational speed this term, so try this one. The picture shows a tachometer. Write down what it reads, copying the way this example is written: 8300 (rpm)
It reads 4800 (rpm)
